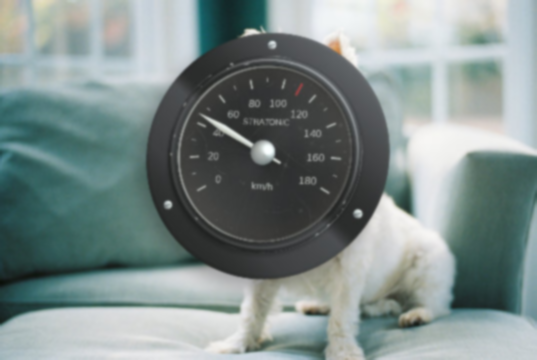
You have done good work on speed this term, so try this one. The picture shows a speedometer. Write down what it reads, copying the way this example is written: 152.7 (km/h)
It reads 45 (km/h)
